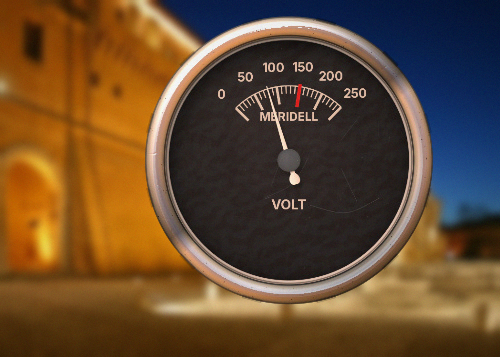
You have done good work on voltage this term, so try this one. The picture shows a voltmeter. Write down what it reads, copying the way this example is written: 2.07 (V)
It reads 80 (V)
